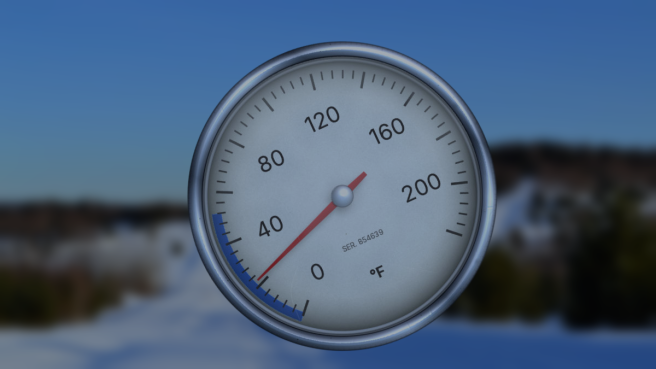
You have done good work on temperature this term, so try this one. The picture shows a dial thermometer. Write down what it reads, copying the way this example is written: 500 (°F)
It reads 22 (°F)
